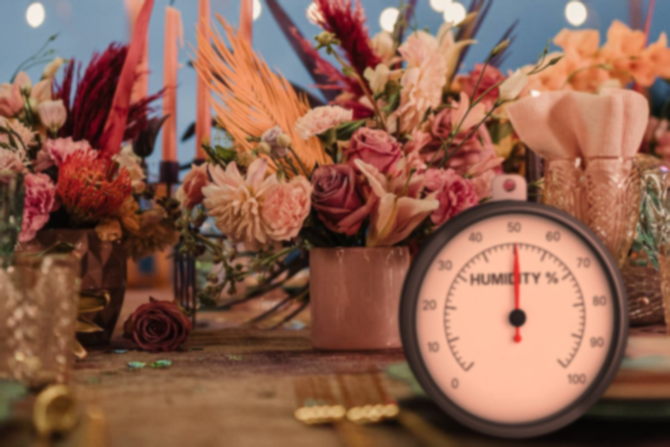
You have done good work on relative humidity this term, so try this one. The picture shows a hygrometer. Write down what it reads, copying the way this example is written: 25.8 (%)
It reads 50 (%)
